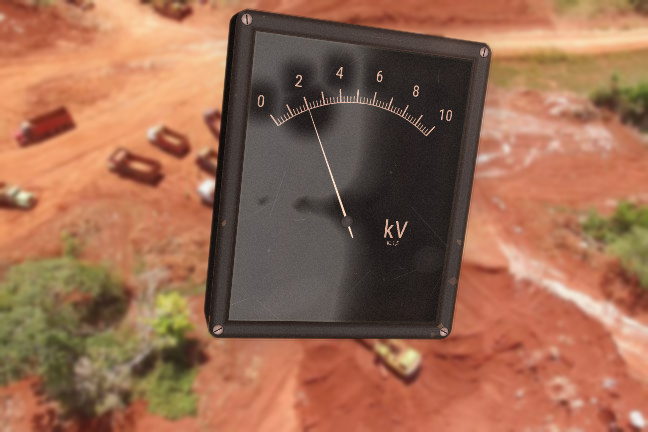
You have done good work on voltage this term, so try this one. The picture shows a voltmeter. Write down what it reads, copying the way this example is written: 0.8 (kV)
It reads 2 (kV)
